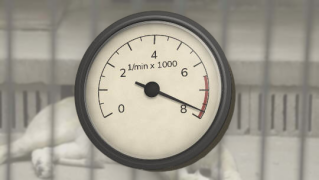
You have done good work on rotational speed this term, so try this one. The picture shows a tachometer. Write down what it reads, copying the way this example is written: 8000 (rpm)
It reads 7750 (rpm)
